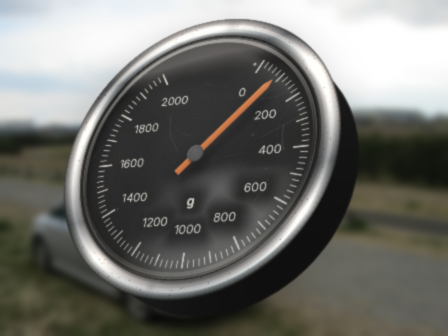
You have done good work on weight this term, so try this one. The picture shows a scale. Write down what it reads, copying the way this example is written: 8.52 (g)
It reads 100 (g)
